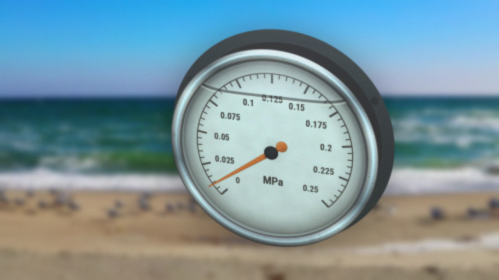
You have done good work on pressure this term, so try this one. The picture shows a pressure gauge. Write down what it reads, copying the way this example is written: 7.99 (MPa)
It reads 0.01 (MPa)
